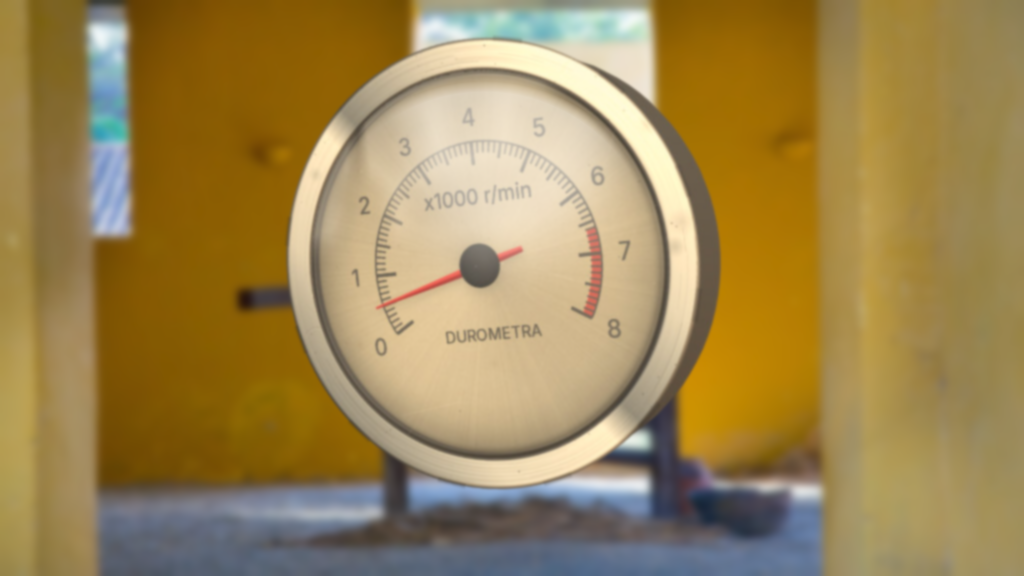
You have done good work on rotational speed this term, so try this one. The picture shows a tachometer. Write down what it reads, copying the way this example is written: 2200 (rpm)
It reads 500 (rpm)
